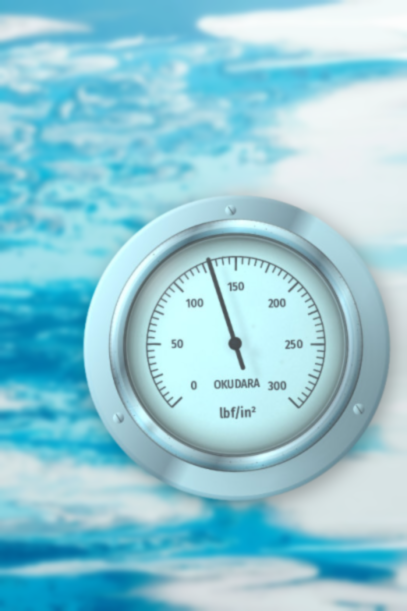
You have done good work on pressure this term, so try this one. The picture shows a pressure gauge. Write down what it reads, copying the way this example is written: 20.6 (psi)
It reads 130 (psi)
